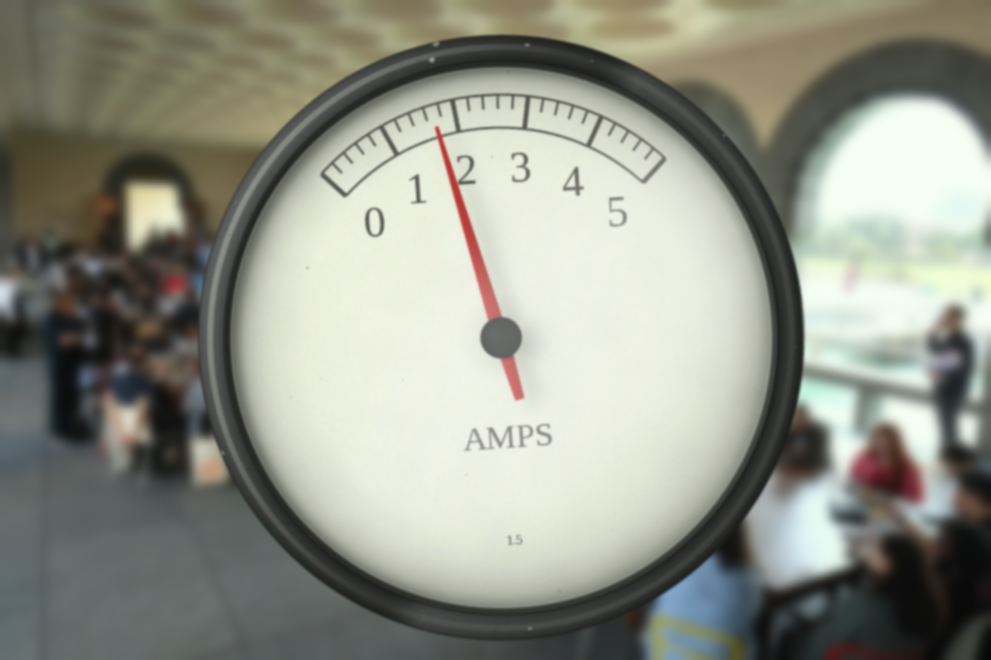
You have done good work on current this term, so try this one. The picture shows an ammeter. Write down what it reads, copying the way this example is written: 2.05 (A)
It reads 1.7 (A)
